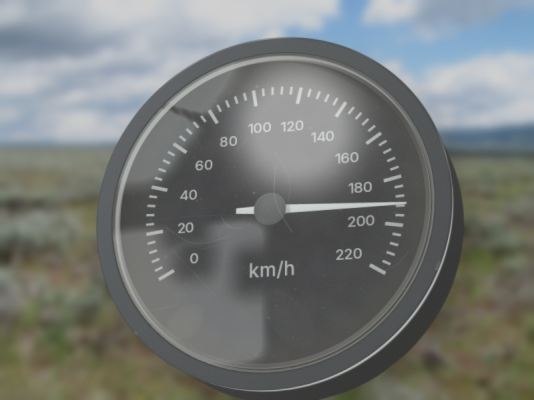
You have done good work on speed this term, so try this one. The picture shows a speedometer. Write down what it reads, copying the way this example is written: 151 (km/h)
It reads 192 (km/h)
